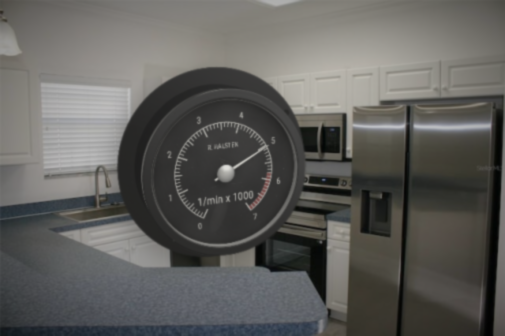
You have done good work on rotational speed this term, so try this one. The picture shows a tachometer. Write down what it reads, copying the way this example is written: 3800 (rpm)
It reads 5000 (rpm)
